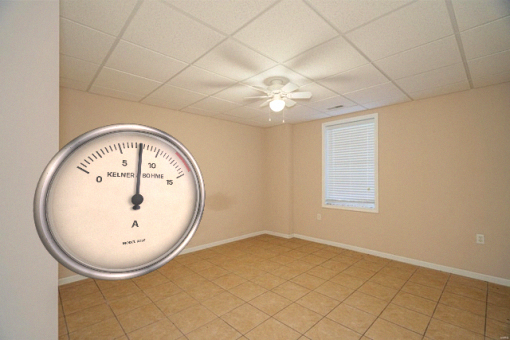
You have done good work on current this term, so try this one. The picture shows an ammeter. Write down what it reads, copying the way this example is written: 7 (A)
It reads 7.5 (A)
